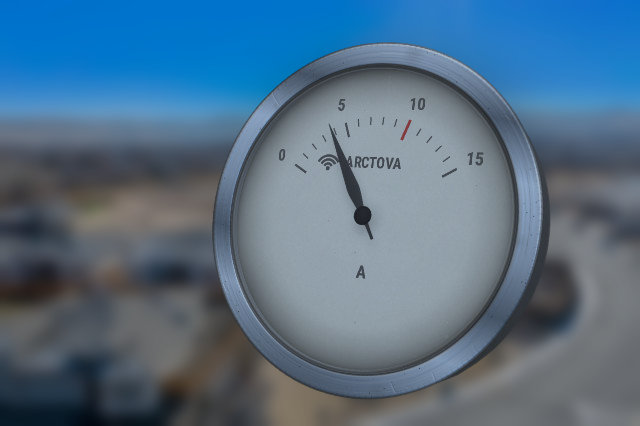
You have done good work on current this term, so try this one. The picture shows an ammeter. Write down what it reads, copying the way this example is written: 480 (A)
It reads 4 (A)
